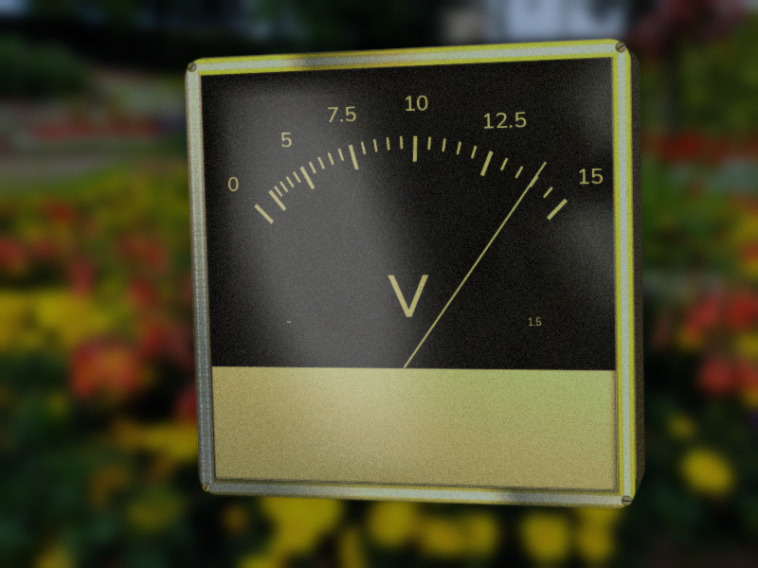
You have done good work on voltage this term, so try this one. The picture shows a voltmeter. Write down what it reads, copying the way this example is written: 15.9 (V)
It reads 14 (V)
